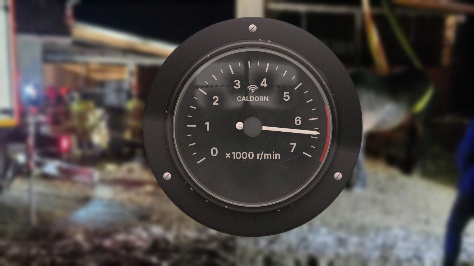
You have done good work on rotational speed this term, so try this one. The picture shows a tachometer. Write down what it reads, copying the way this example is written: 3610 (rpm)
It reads 6375 (rpm)
